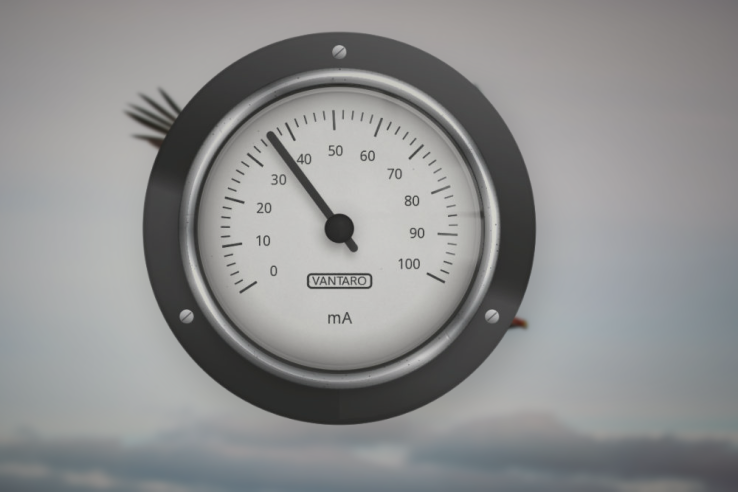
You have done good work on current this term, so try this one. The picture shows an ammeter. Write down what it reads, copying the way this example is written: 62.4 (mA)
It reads 36 (mA)
